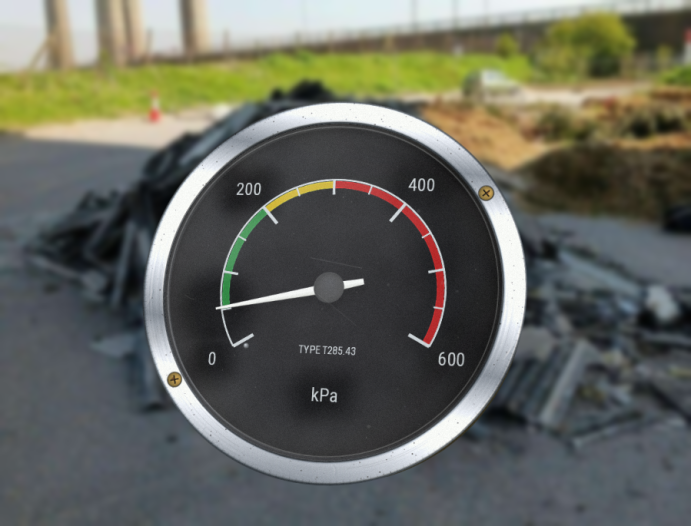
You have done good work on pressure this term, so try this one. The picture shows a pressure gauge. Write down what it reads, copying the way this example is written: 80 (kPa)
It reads 50 (kPa)
